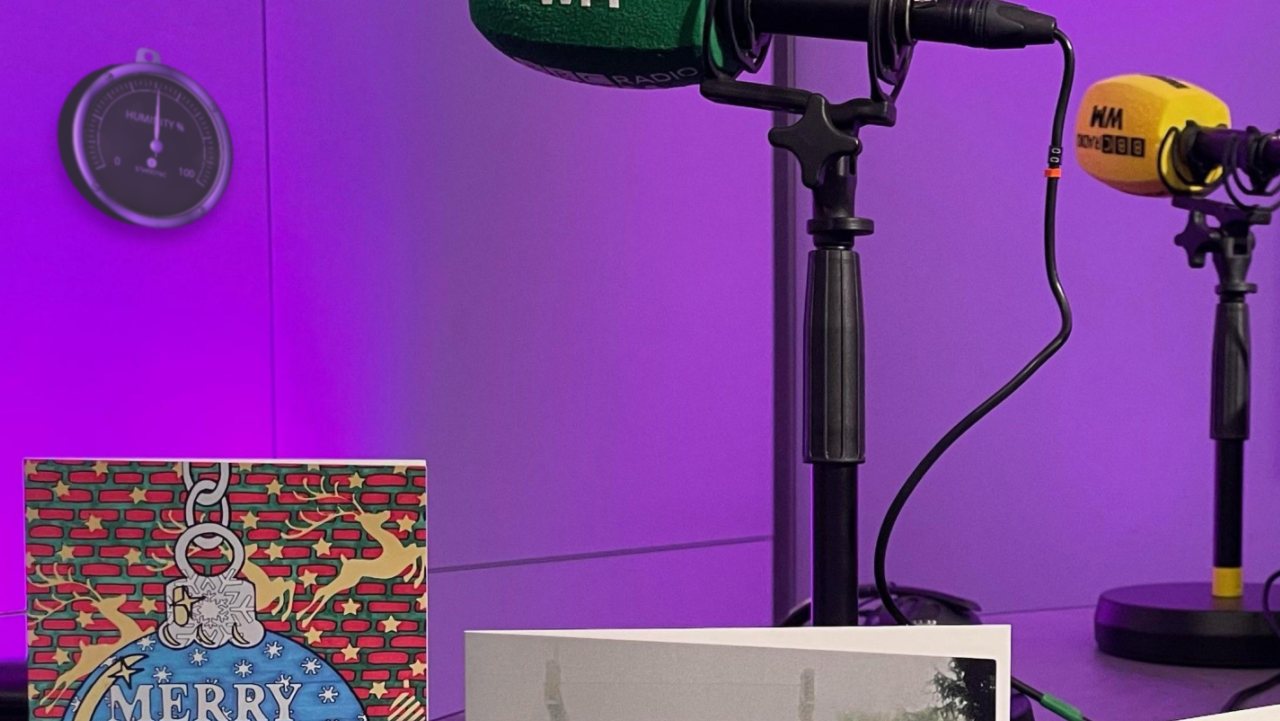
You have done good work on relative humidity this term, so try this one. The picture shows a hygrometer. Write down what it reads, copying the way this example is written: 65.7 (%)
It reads 50 (%)
